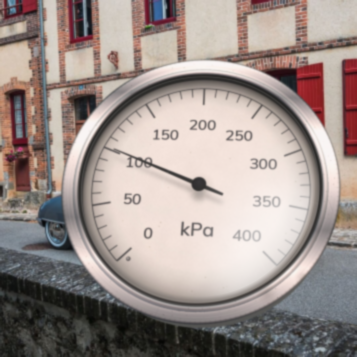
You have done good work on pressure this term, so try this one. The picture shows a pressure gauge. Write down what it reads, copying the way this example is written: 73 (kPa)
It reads 100 (kPa)
